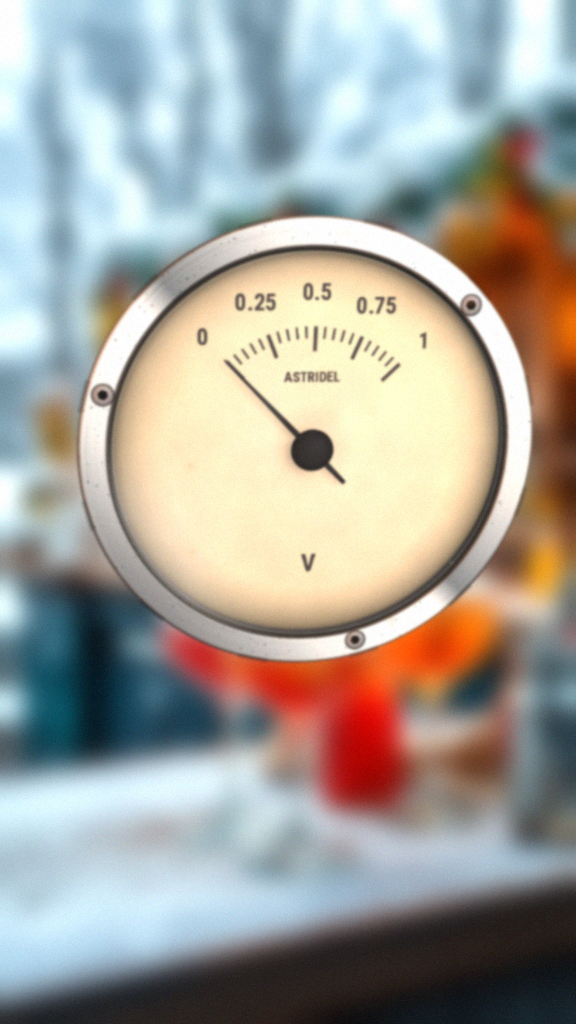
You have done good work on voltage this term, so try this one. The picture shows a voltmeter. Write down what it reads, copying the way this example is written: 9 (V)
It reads 0 (V)
